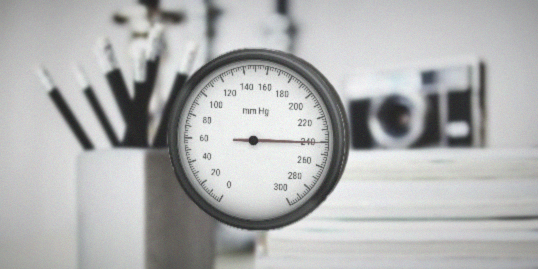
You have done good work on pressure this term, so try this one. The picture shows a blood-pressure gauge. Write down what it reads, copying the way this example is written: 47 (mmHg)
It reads 240 (mmHg)
